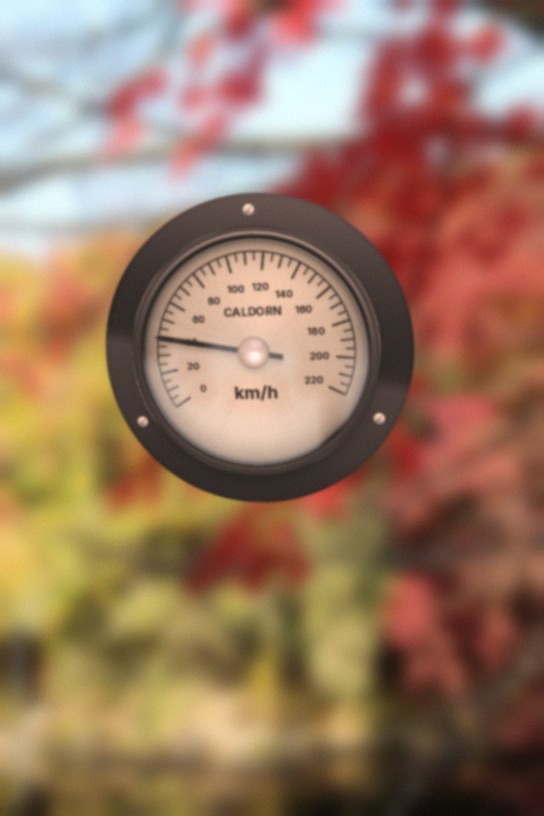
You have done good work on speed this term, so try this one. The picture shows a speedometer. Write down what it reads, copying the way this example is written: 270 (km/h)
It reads 40 (km/h)
